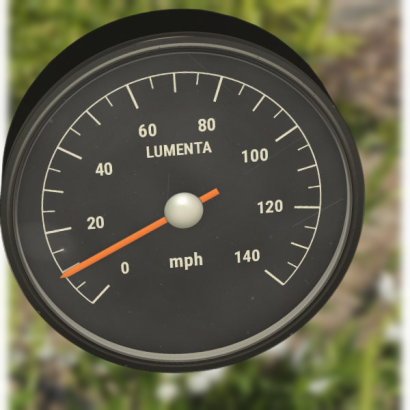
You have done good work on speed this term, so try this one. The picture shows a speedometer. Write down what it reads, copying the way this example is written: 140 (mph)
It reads 10 (mph)
